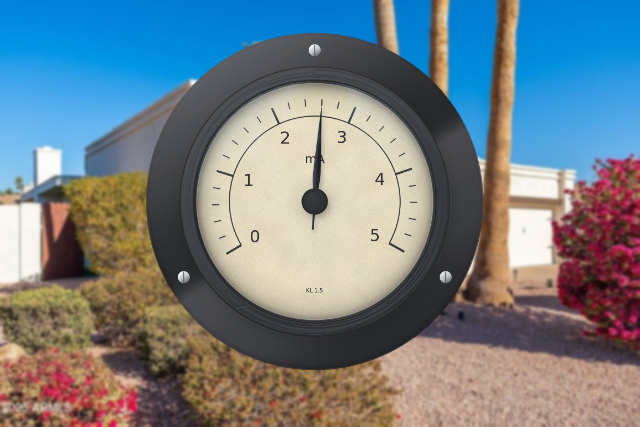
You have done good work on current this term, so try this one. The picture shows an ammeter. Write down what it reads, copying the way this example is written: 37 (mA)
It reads 2.6 (mA)
